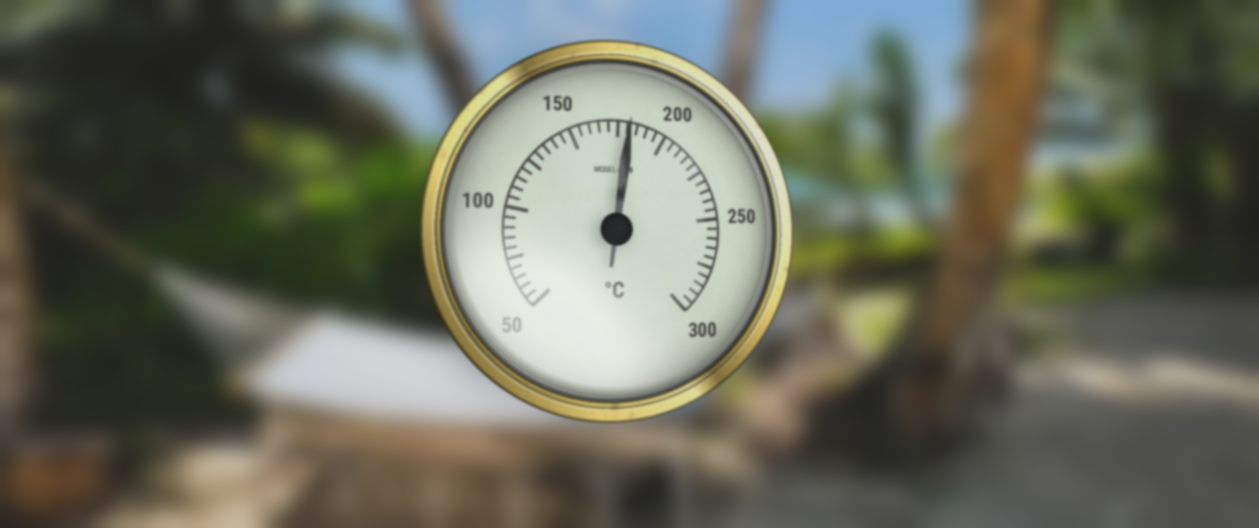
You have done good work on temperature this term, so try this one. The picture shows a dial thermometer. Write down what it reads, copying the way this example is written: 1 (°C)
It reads 180 (°C)
